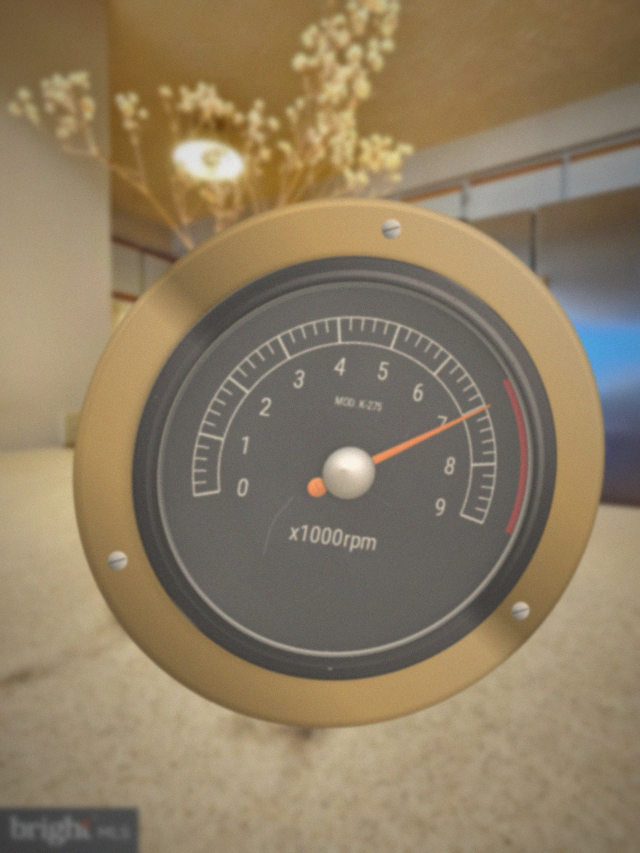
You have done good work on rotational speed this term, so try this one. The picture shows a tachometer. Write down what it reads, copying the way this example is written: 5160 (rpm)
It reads 7000 (rpm)
